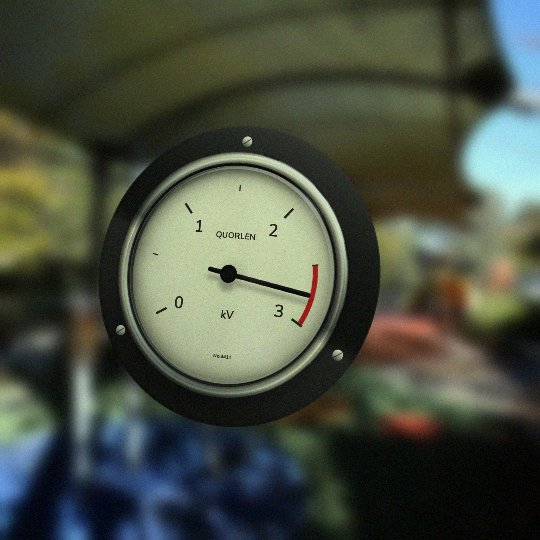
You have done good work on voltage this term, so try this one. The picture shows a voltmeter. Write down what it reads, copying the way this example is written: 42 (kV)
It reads 2.75 (kV)
